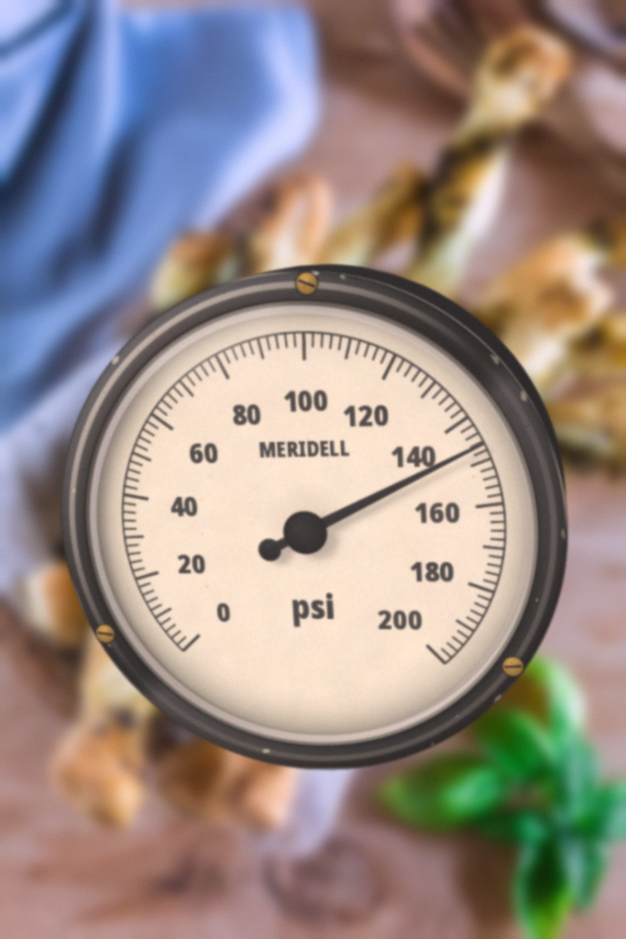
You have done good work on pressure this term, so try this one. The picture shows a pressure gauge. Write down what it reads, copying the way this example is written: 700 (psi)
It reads 146 (psi)
